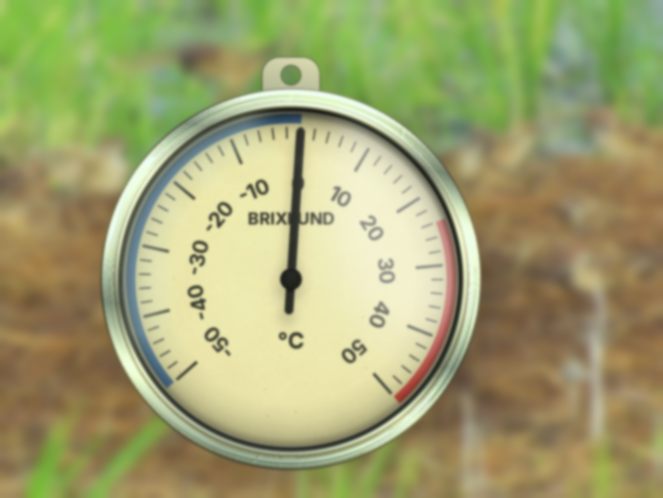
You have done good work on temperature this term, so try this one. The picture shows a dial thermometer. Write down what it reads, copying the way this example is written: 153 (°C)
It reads 0 (°C)
